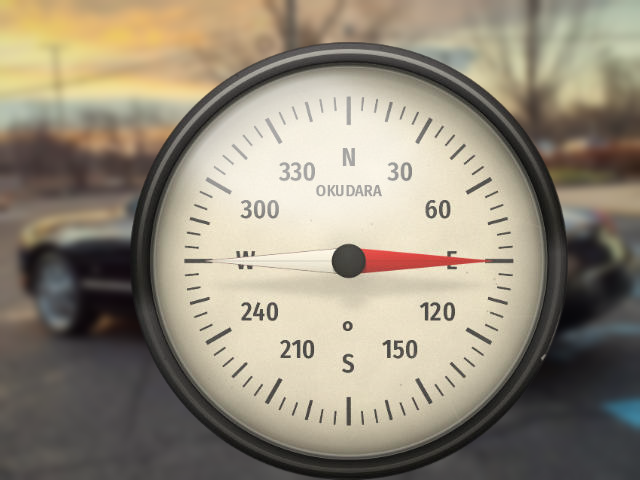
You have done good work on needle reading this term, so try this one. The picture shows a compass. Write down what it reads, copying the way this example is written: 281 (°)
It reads 90 (°)
